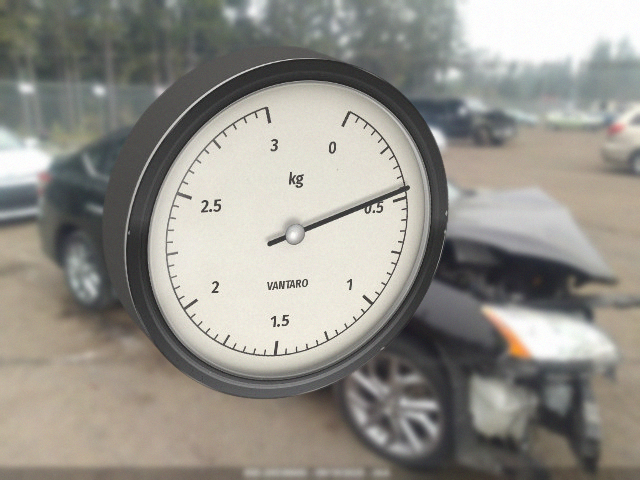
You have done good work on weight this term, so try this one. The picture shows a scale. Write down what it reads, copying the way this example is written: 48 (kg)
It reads 0.45 (kg)
